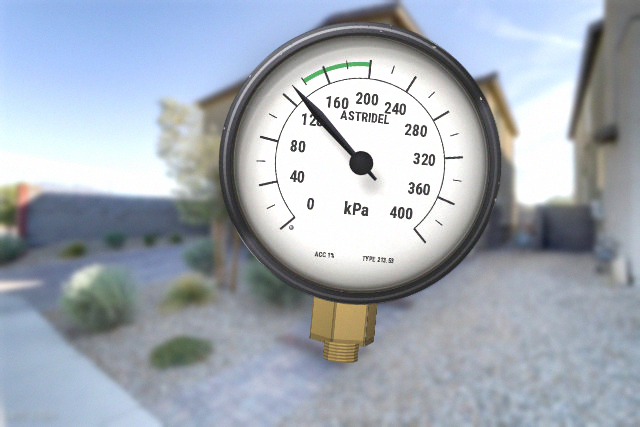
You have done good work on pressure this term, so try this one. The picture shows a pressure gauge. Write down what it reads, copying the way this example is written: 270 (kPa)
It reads 130 (kPa)
